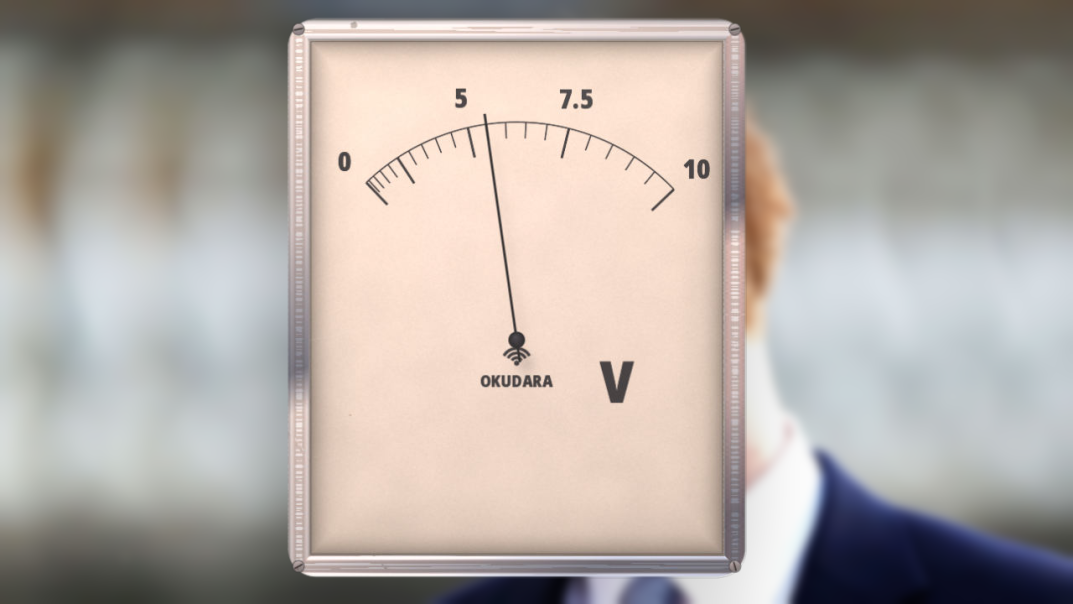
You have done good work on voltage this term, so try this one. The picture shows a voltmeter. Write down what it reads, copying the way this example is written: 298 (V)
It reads 5.5 (V)
